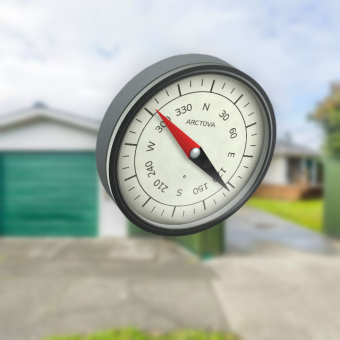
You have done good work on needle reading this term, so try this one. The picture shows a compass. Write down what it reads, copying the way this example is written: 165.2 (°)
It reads 305 (°)
